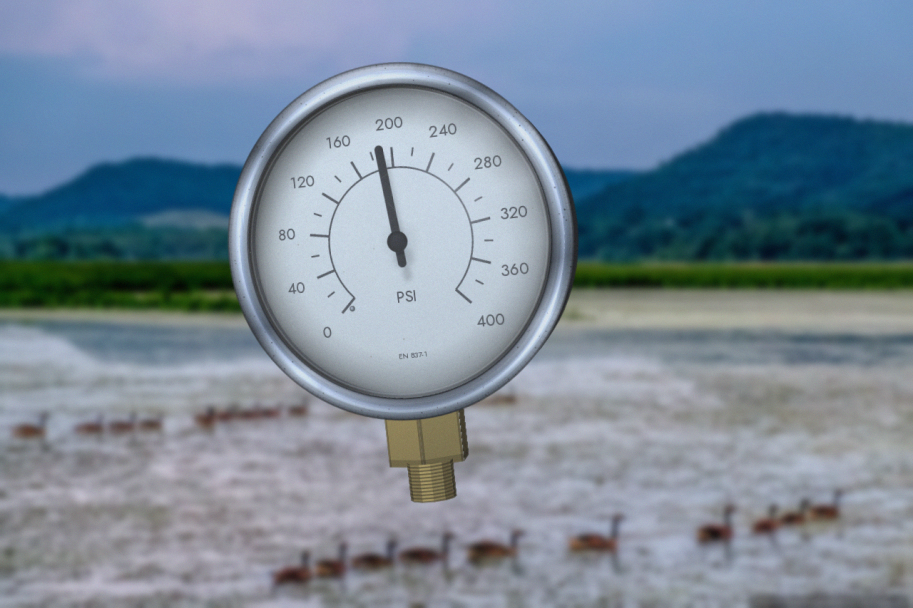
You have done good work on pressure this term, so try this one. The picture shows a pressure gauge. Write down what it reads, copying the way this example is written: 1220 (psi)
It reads 190 (psi)
